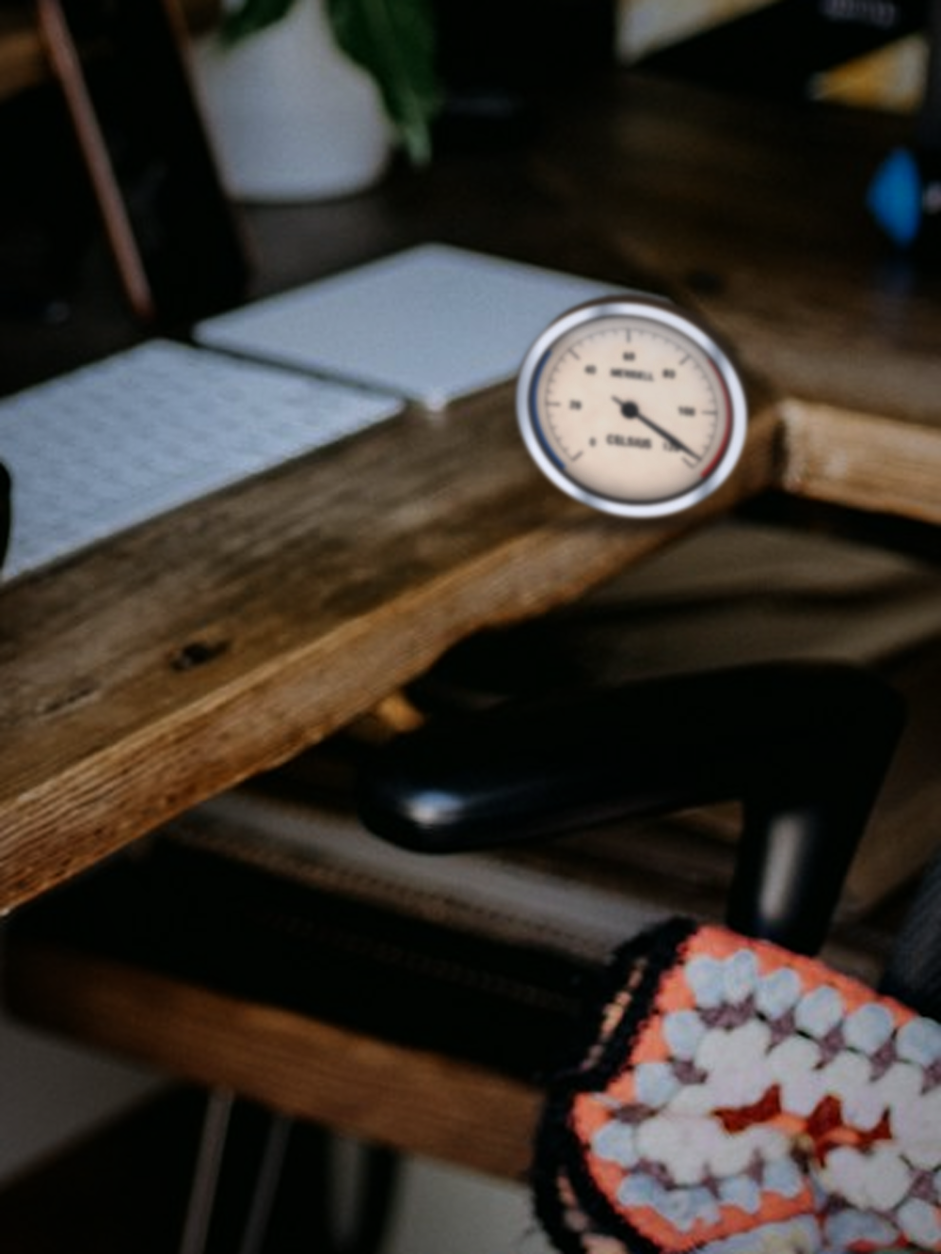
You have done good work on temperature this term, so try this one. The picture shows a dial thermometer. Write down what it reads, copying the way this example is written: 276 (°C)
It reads 116 (°C)
